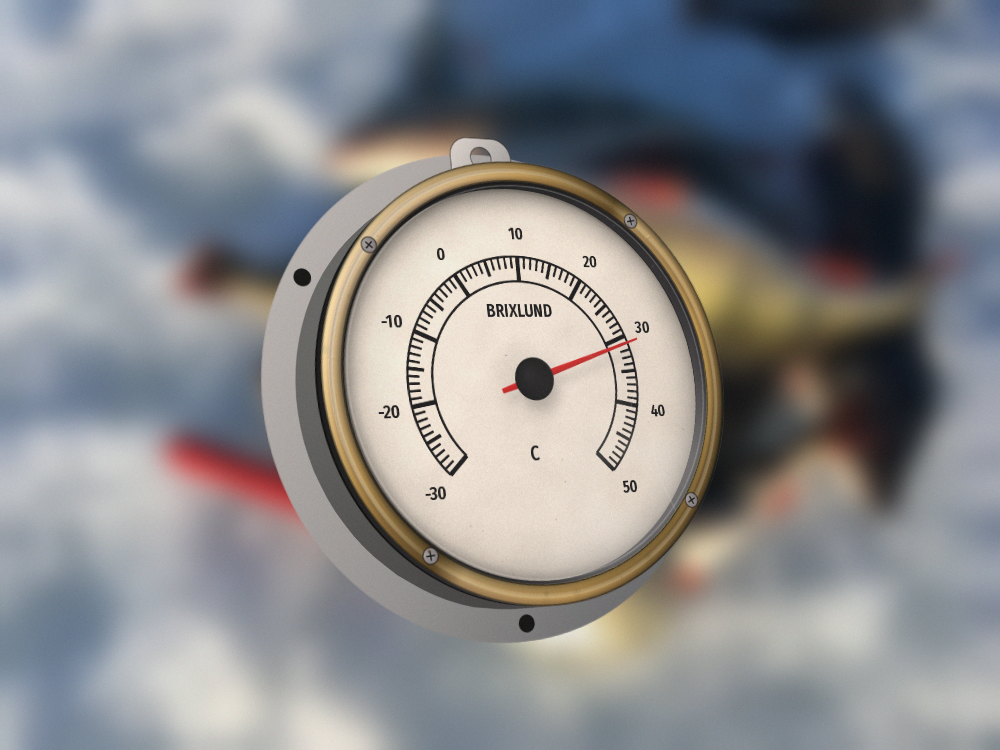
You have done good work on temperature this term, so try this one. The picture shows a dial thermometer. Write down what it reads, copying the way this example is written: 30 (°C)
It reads 31 (°C)
